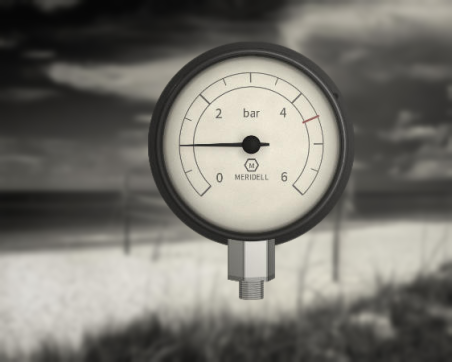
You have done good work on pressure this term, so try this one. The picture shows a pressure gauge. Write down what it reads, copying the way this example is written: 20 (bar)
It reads 1 (bar)
